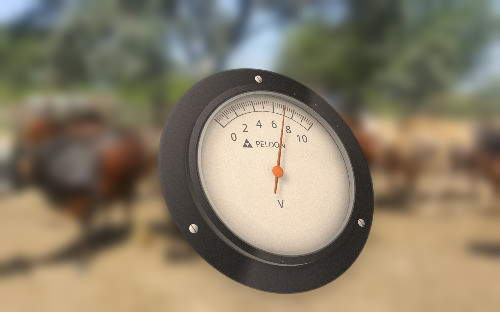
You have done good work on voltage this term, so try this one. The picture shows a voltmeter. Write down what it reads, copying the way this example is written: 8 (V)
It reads 7 (V)
